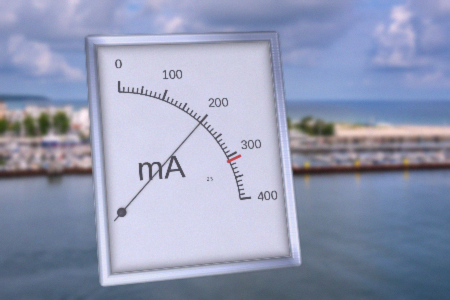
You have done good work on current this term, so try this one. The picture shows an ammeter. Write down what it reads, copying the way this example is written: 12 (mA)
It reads 200 (mA)
